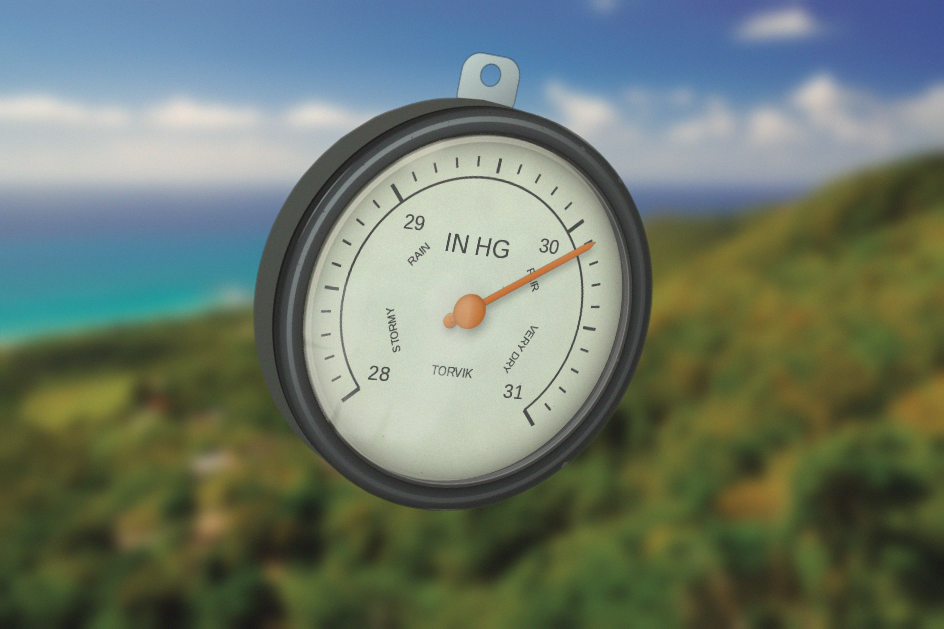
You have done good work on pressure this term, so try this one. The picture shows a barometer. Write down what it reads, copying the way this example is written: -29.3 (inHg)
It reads 30.1 (inHg)
